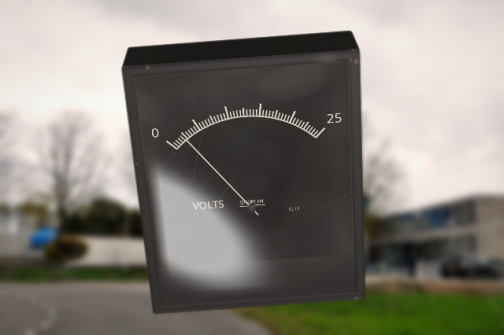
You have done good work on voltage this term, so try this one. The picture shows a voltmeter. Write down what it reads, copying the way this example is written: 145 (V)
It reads 2.5 (V)
